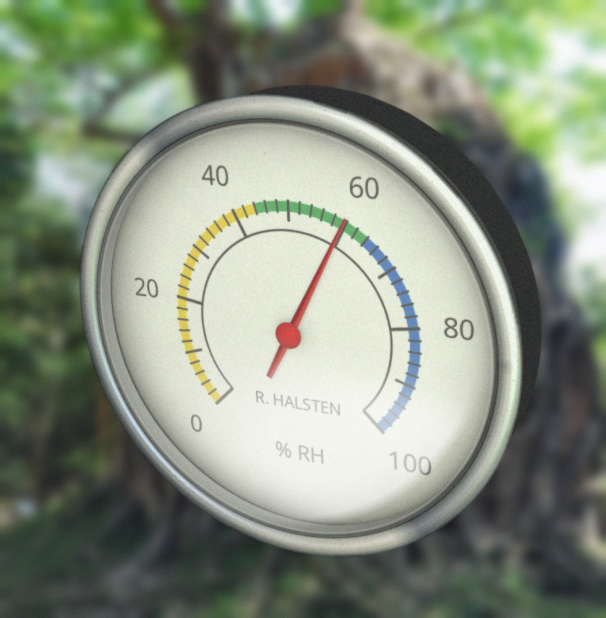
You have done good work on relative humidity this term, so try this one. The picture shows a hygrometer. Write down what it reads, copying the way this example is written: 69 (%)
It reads 60 (%)
